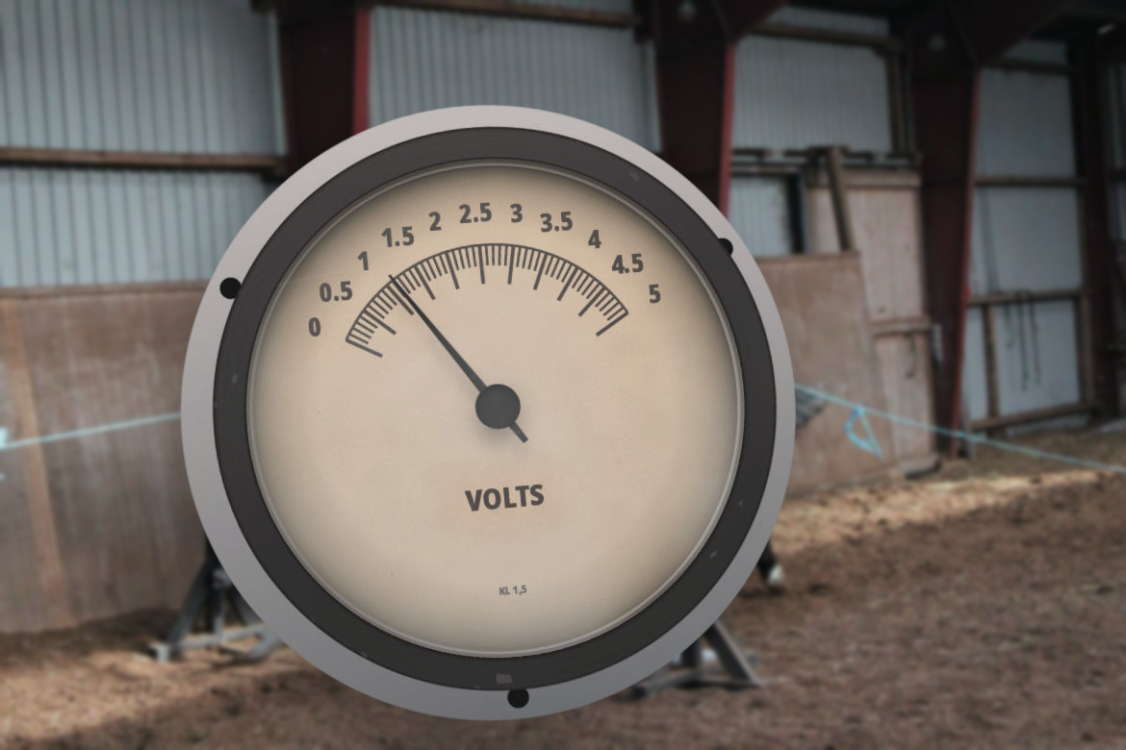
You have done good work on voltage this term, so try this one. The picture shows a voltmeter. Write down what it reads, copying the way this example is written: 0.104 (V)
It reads 1.1 (V)
